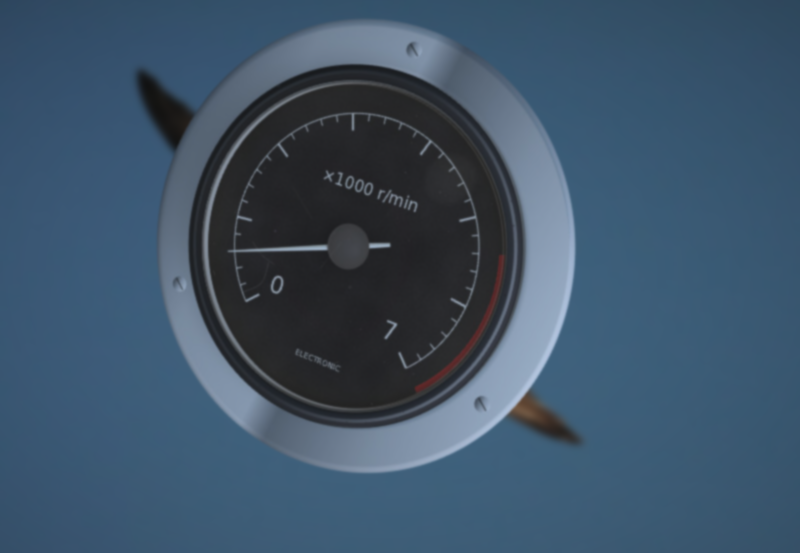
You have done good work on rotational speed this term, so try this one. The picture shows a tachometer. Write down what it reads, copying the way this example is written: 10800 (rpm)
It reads 600 (rpm)
